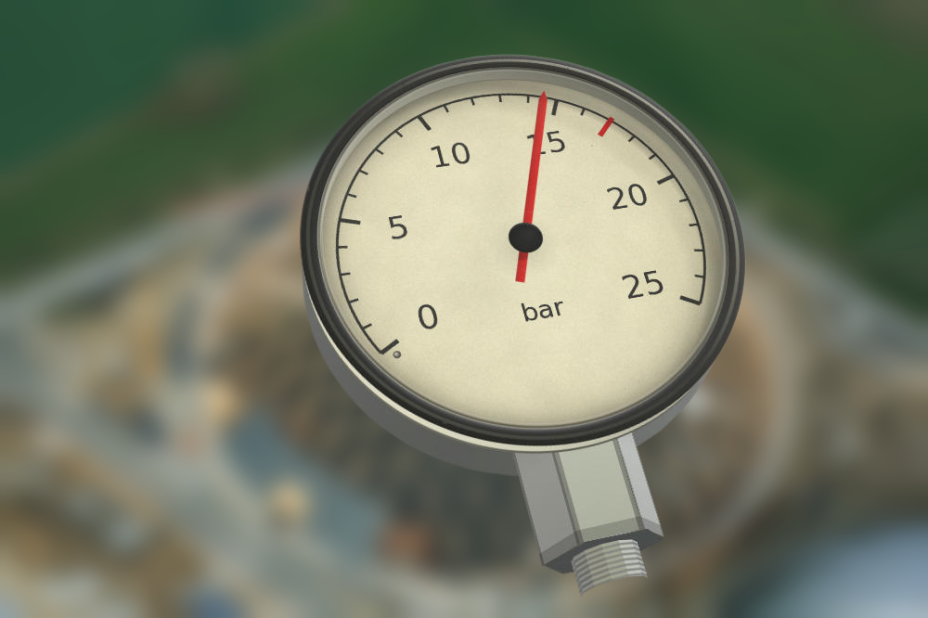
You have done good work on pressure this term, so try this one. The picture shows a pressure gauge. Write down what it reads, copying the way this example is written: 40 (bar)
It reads 14.5 (bar)
